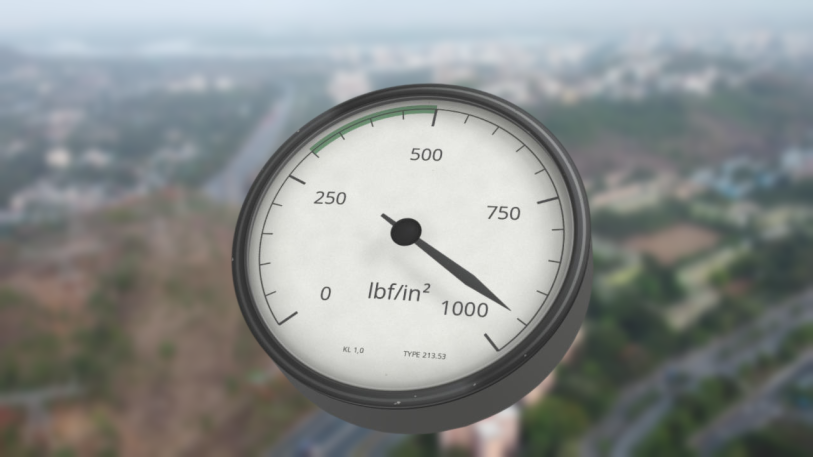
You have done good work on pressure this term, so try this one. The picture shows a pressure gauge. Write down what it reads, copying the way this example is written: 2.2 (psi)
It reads 950 (psi)
